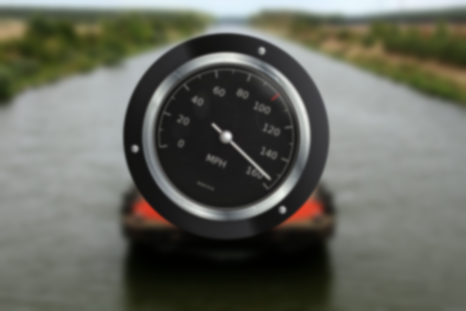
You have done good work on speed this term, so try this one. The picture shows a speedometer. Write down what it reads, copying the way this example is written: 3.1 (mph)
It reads 155 (mph)
